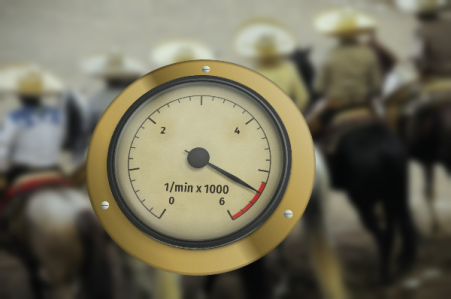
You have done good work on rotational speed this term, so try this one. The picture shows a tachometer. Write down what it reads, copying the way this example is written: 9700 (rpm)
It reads 5400 (rpm)
